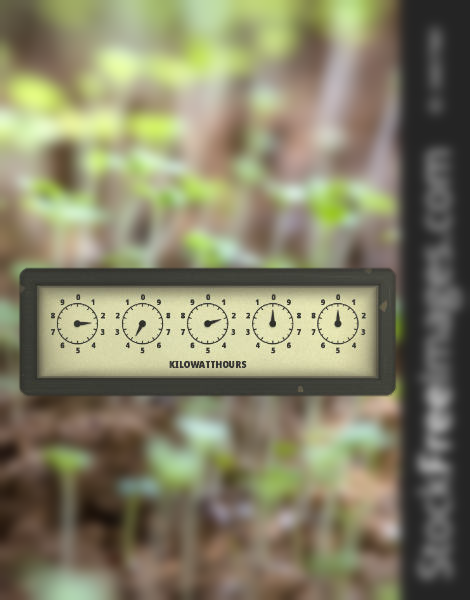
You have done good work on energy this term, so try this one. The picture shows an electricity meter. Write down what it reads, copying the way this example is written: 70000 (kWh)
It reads 24200 (kWh)
